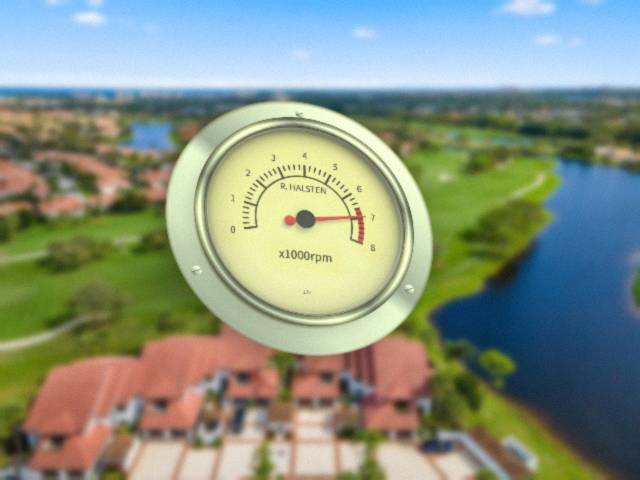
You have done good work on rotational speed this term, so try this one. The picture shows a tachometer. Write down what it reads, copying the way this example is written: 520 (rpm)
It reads 7000 (rpm)
